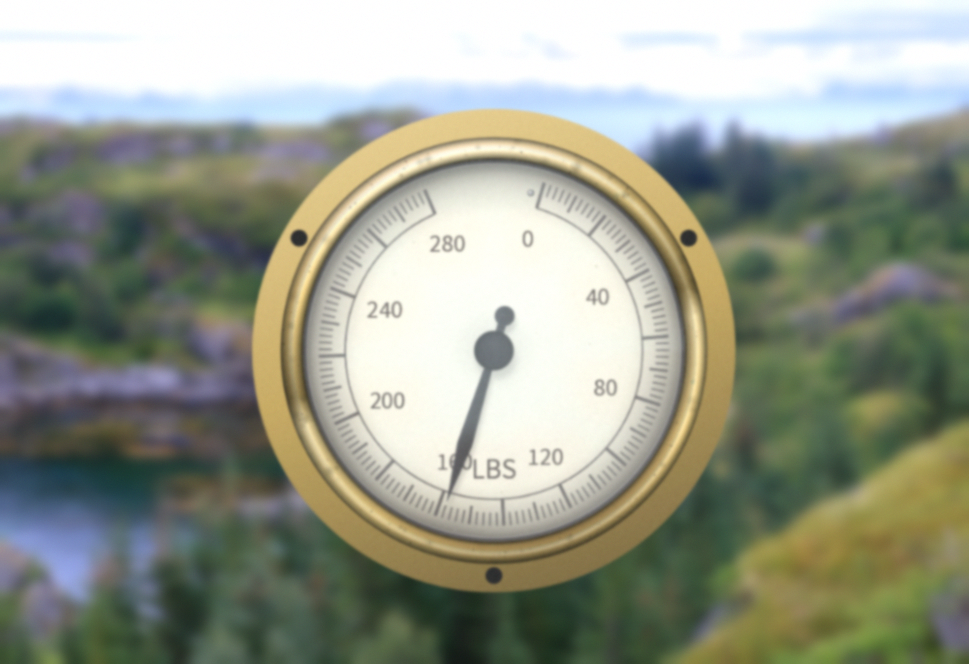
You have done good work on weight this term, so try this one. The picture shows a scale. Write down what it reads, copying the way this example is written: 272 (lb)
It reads 158 (lb)
